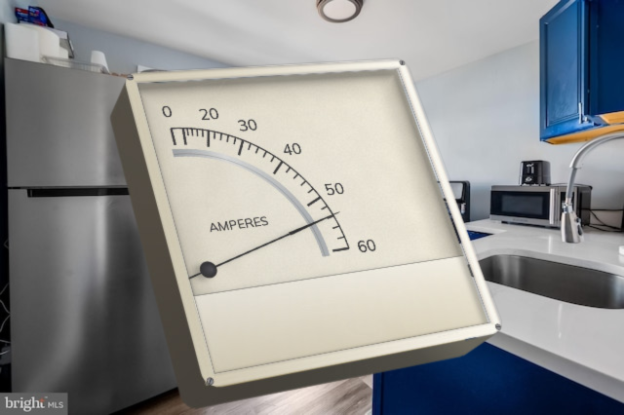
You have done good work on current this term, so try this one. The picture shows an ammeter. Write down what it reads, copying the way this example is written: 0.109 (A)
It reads 54 (A)
